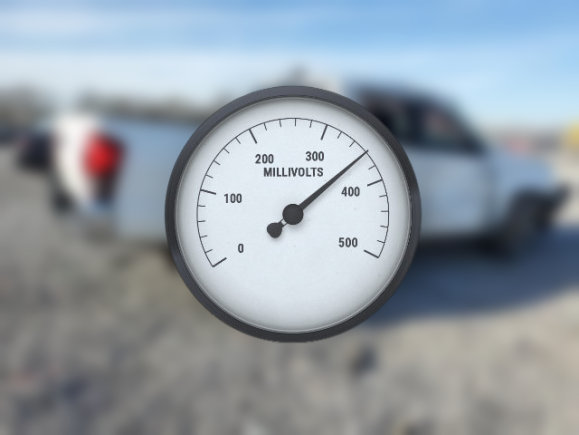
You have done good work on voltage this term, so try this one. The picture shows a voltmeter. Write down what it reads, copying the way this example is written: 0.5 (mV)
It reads 360 (mV)
